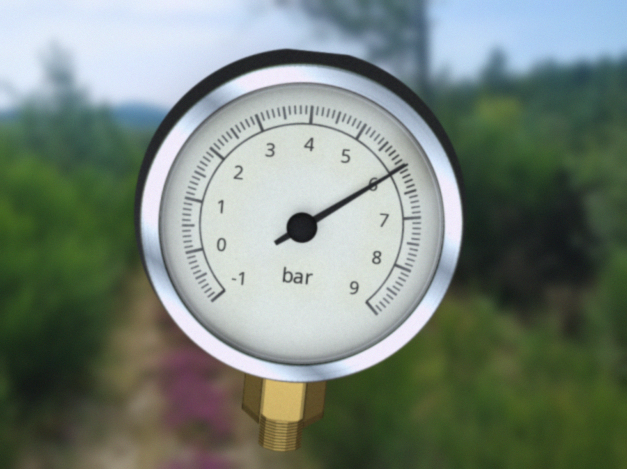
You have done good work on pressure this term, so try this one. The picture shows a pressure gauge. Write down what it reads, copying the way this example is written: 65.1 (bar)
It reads 6 (bar)
